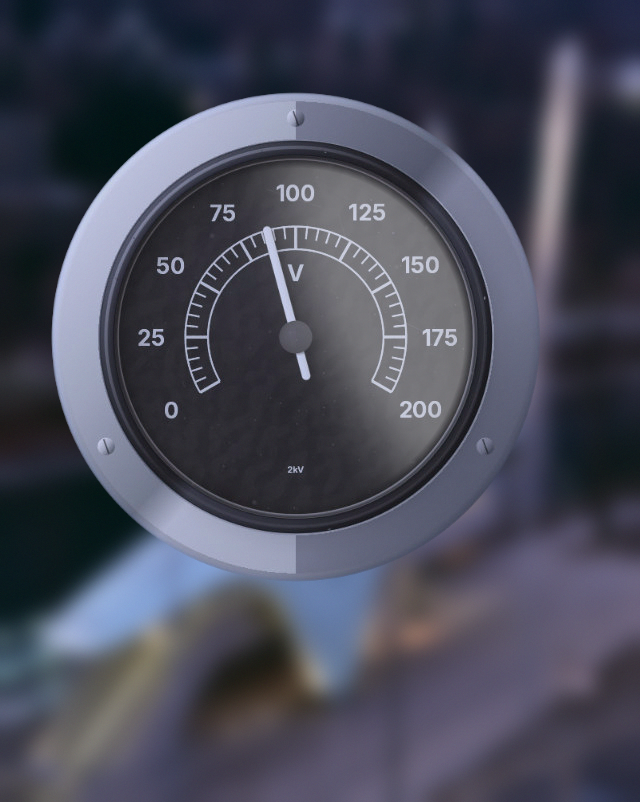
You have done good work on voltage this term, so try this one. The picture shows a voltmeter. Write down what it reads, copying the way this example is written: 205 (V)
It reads 87.5 (V)
